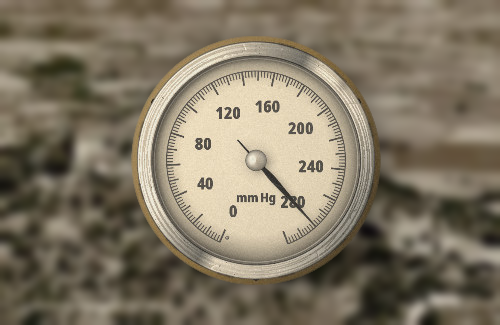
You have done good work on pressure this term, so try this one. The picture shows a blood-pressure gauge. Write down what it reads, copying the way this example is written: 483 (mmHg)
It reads 280 (mmHg)
